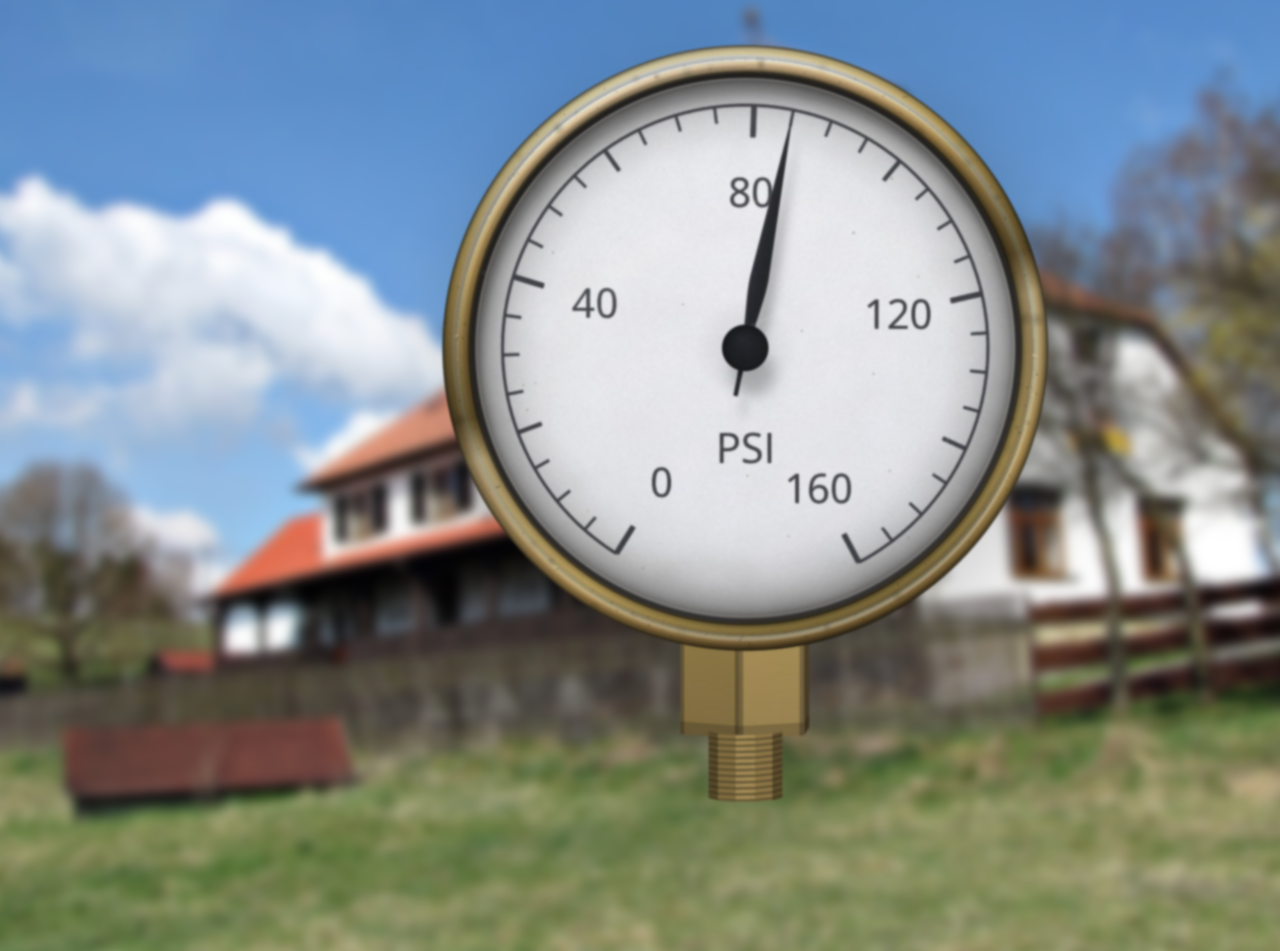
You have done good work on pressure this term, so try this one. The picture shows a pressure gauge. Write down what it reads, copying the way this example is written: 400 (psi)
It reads 85 (psi)
